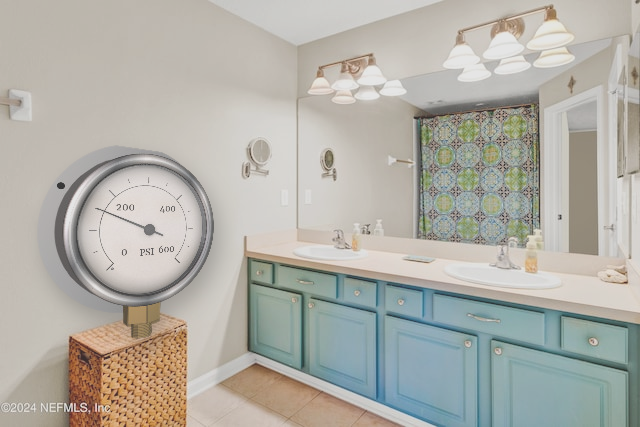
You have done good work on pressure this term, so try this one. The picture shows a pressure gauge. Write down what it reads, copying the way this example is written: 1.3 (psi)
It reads 150 (psi)
